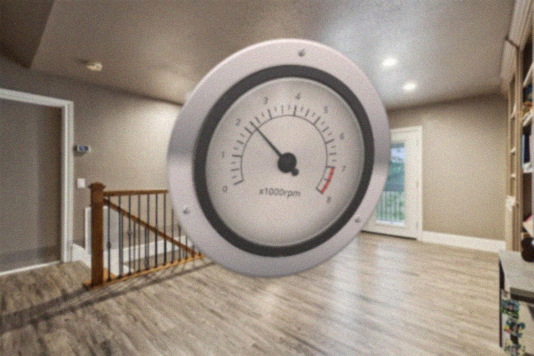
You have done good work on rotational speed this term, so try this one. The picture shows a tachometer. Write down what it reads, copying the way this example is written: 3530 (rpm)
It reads 2250 (rpm)
